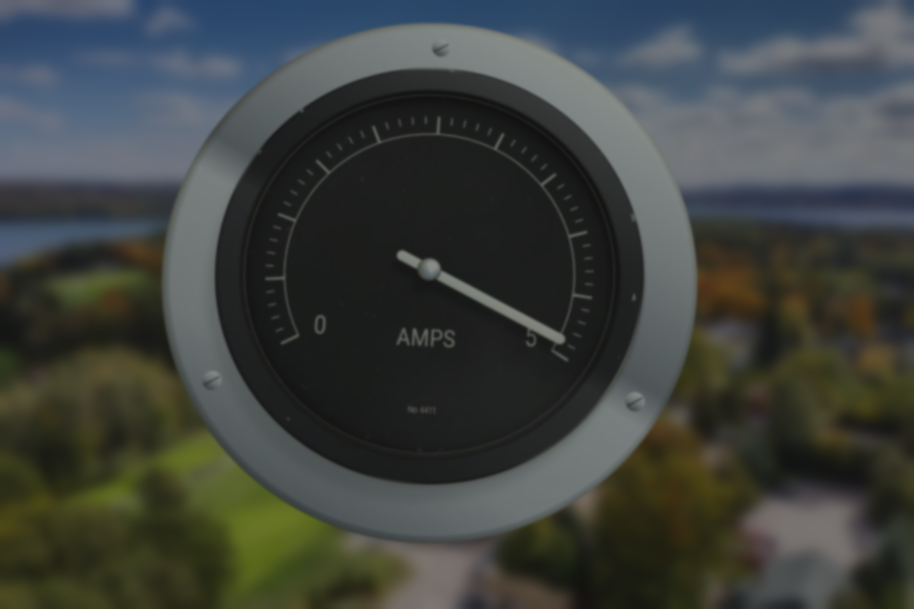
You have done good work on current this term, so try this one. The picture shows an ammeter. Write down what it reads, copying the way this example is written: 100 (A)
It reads 4.9 (A)
